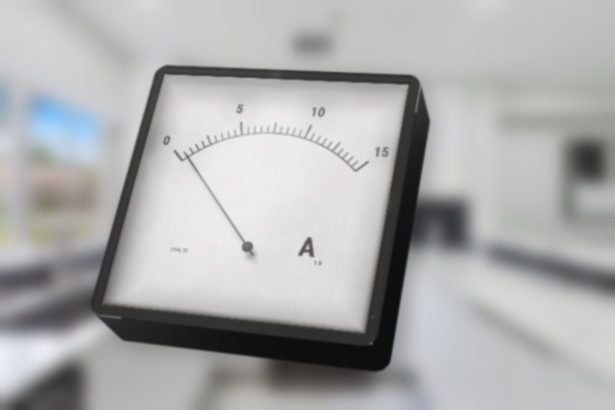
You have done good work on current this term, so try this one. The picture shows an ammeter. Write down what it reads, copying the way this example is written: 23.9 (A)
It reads 0.5 (A)
